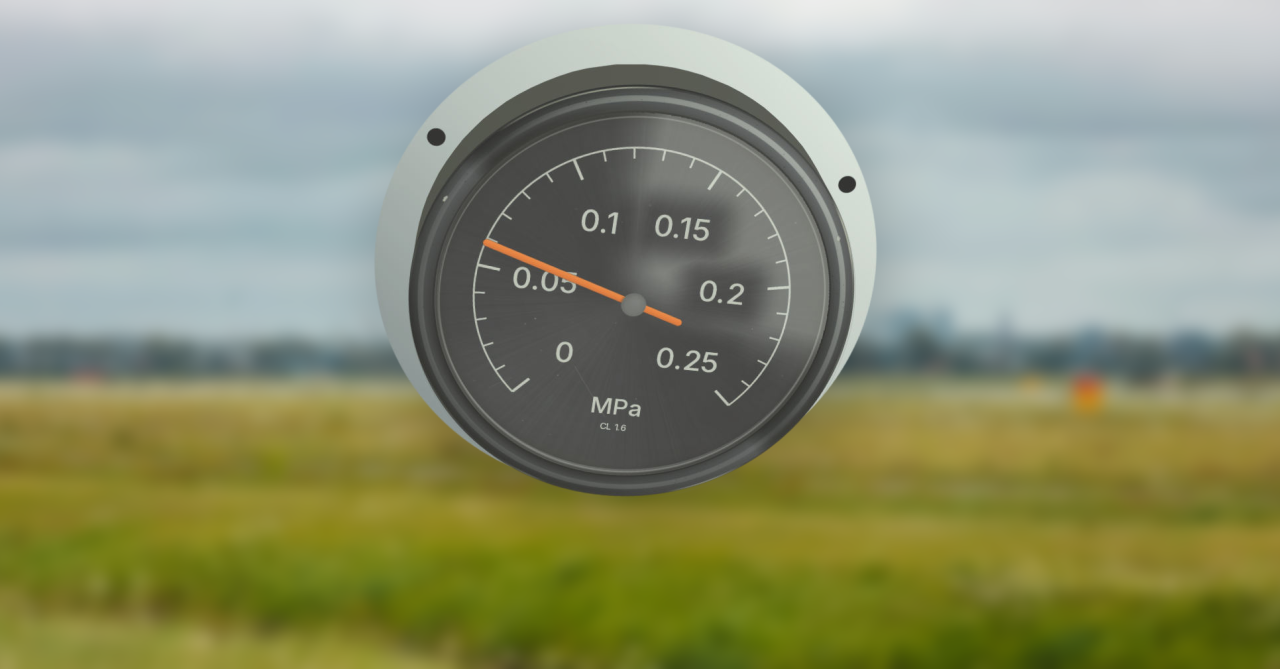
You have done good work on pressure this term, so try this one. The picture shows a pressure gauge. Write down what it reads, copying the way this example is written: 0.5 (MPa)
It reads 0.06 (MPa)
